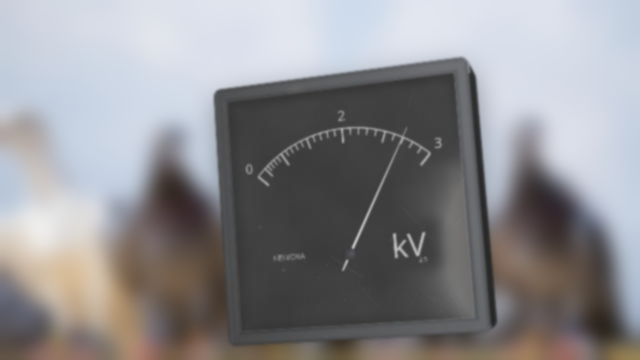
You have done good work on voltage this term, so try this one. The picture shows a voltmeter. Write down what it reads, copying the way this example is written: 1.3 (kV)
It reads 2.7 (kV)
